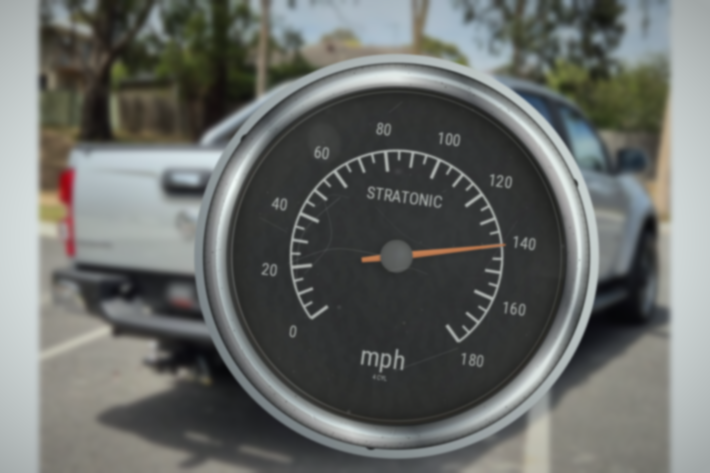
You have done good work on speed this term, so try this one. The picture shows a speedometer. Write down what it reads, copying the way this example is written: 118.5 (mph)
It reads 140 (mph)
